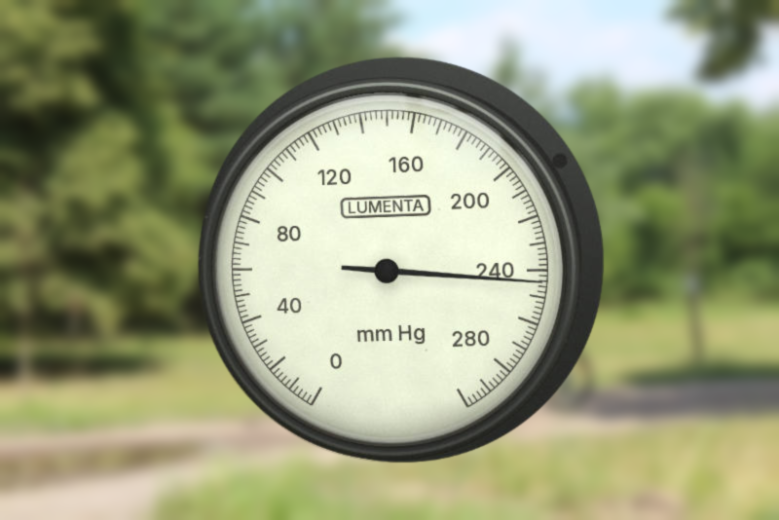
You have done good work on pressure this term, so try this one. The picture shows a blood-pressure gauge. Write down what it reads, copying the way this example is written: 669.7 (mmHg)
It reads 244 (mmHg)
